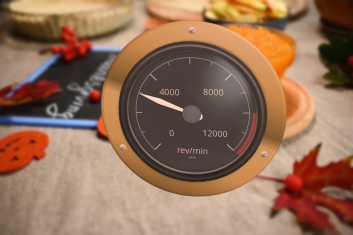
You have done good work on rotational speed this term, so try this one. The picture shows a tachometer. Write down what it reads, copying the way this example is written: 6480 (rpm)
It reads 3000 (rpm)
